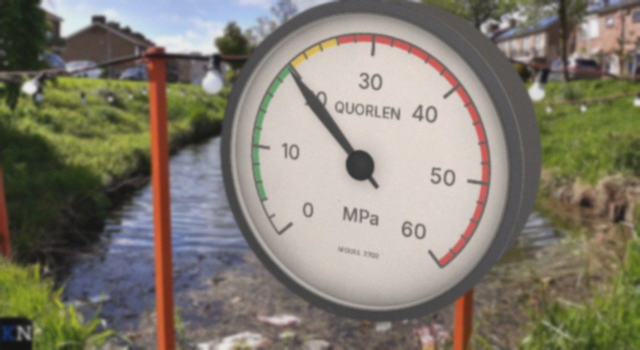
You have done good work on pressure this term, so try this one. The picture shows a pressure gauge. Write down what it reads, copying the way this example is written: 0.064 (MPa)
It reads 20 (MPa)
